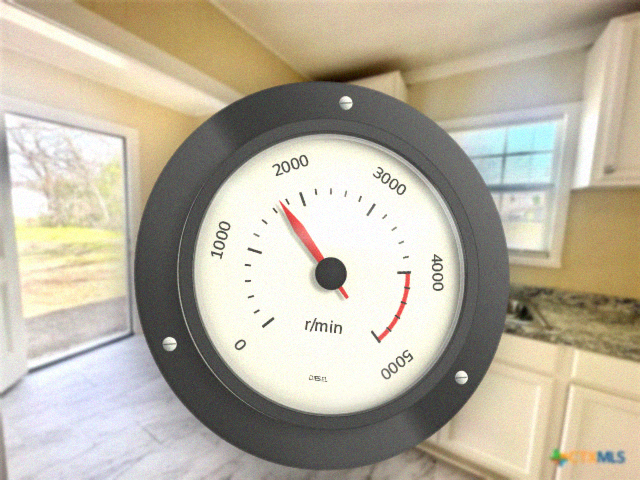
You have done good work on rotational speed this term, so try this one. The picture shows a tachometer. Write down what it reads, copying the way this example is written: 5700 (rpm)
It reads 1700 (rpm)
